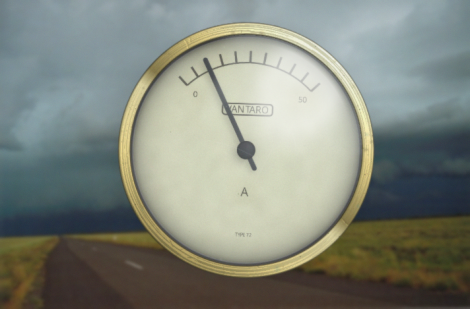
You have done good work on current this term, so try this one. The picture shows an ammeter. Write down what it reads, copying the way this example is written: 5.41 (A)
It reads 10 (A)
